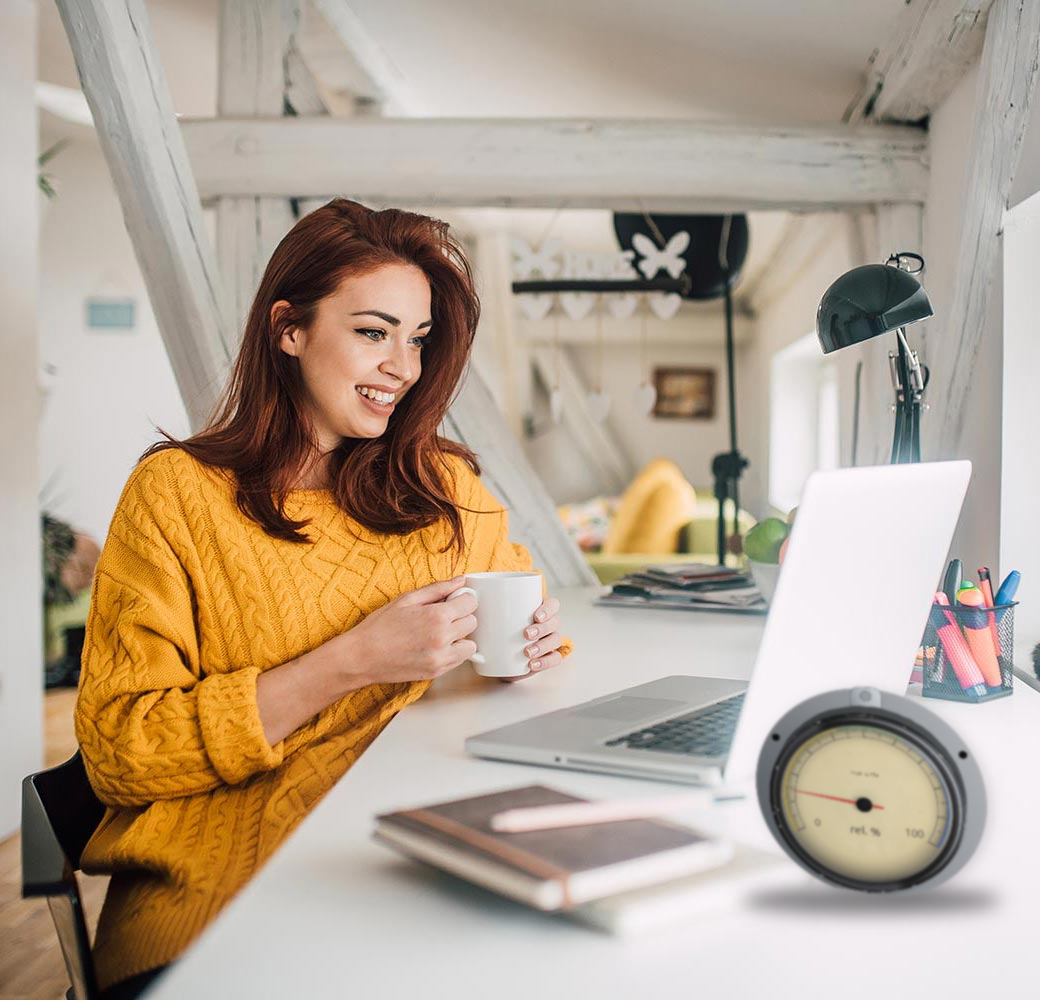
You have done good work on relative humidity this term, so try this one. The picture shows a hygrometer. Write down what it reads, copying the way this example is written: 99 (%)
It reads 15 (%)
